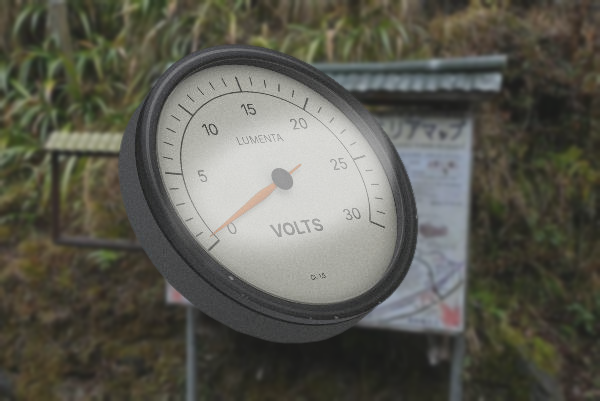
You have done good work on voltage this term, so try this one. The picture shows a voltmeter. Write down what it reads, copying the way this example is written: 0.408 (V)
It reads 0.5 (V)
